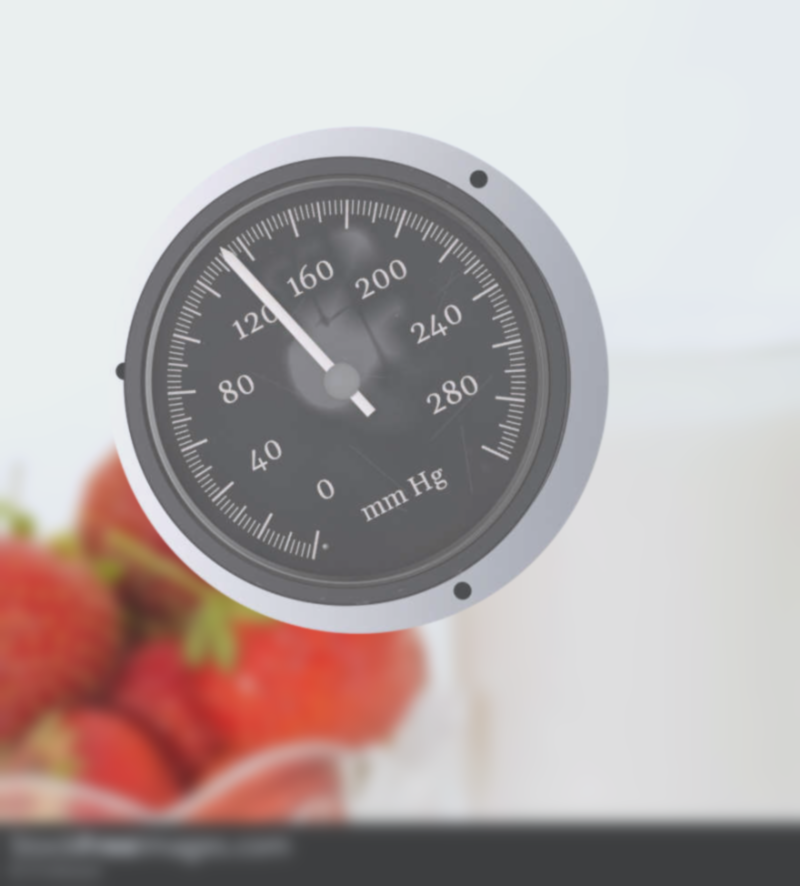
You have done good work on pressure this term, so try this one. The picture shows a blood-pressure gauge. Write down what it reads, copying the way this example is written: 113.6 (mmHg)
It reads 134 (mmHg)
